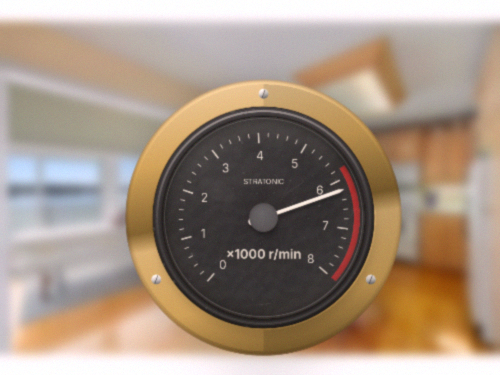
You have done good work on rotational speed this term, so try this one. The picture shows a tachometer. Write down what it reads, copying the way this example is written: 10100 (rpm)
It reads 6200 (rpm)
